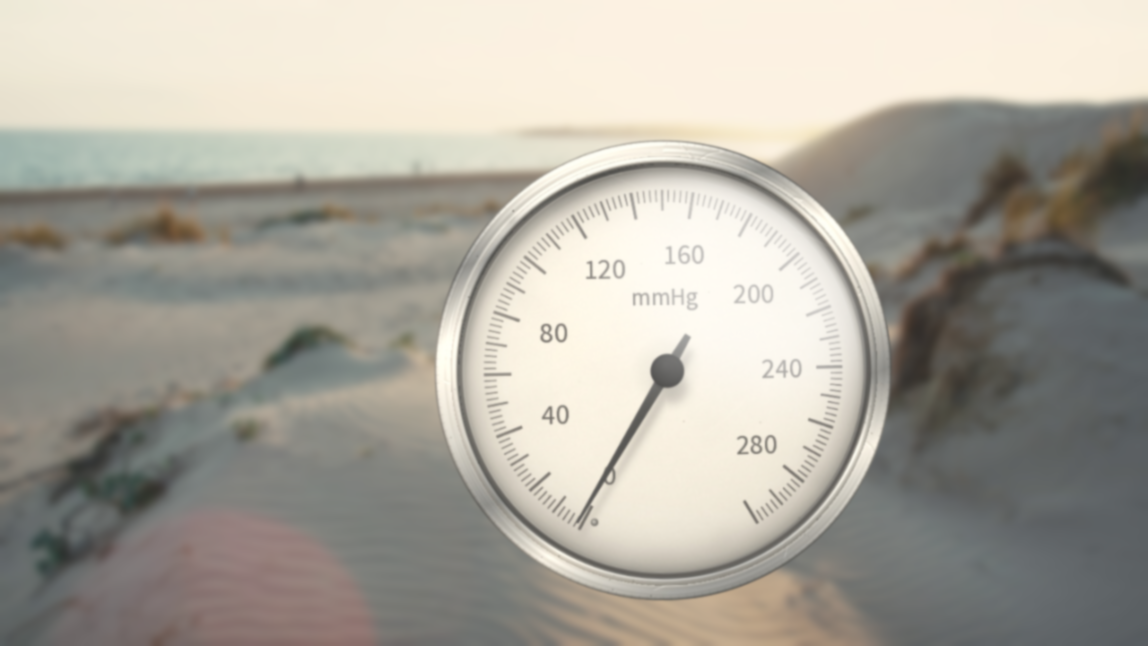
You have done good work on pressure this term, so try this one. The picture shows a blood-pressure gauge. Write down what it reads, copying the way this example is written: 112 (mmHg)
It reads 2 (mmHg)
